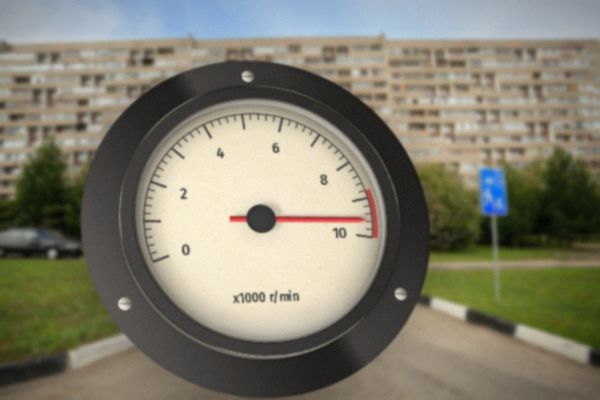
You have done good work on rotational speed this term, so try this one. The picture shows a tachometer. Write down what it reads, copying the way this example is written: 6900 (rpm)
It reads 9600 (rpm)
